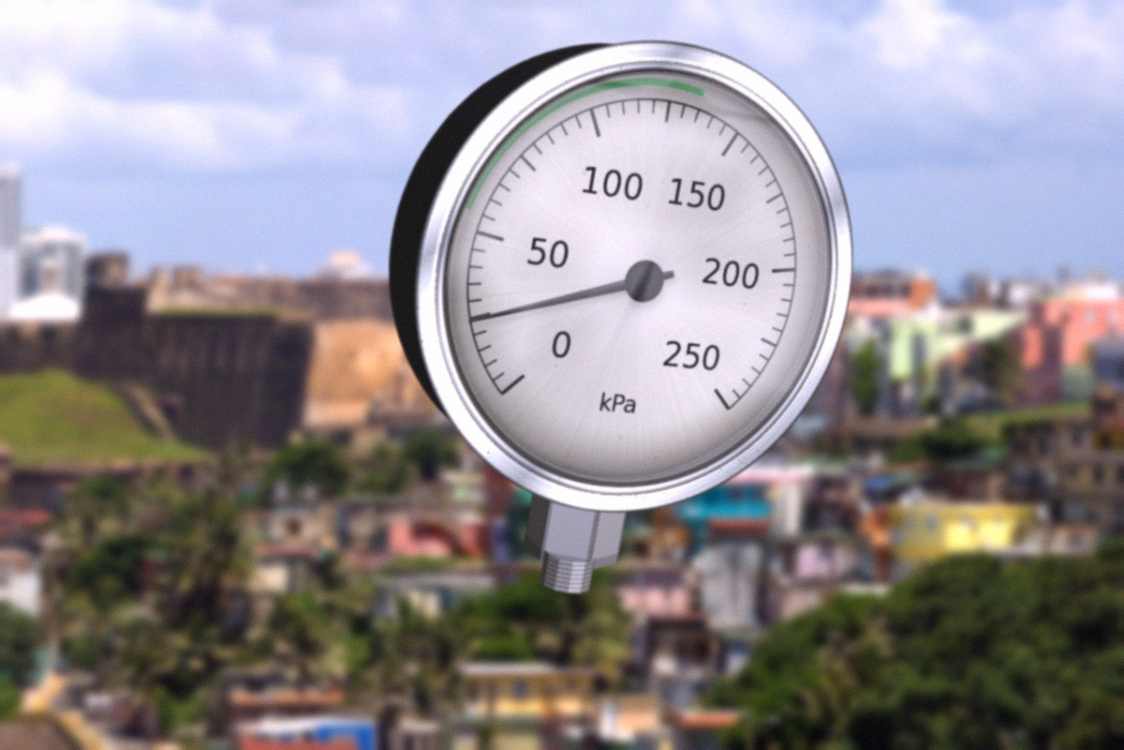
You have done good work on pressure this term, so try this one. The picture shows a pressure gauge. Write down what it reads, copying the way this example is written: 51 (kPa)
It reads 25 (kPa)
